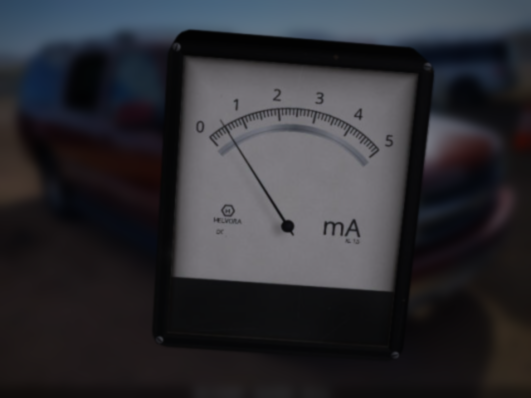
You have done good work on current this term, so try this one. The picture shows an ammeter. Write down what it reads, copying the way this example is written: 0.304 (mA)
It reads 0.5 (mA)
